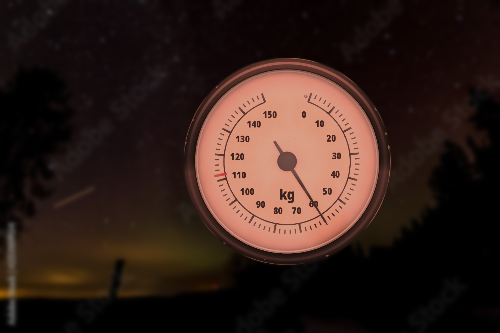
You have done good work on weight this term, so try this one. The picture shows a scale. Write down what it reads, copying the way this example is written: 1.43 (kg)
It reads 60 (kg)
